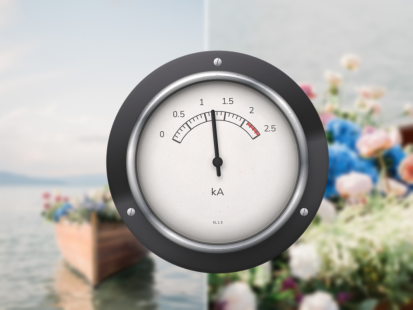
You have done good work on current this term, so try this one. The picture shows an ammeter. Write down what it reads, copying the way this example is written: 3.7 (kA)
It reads 1.2 (kA)
